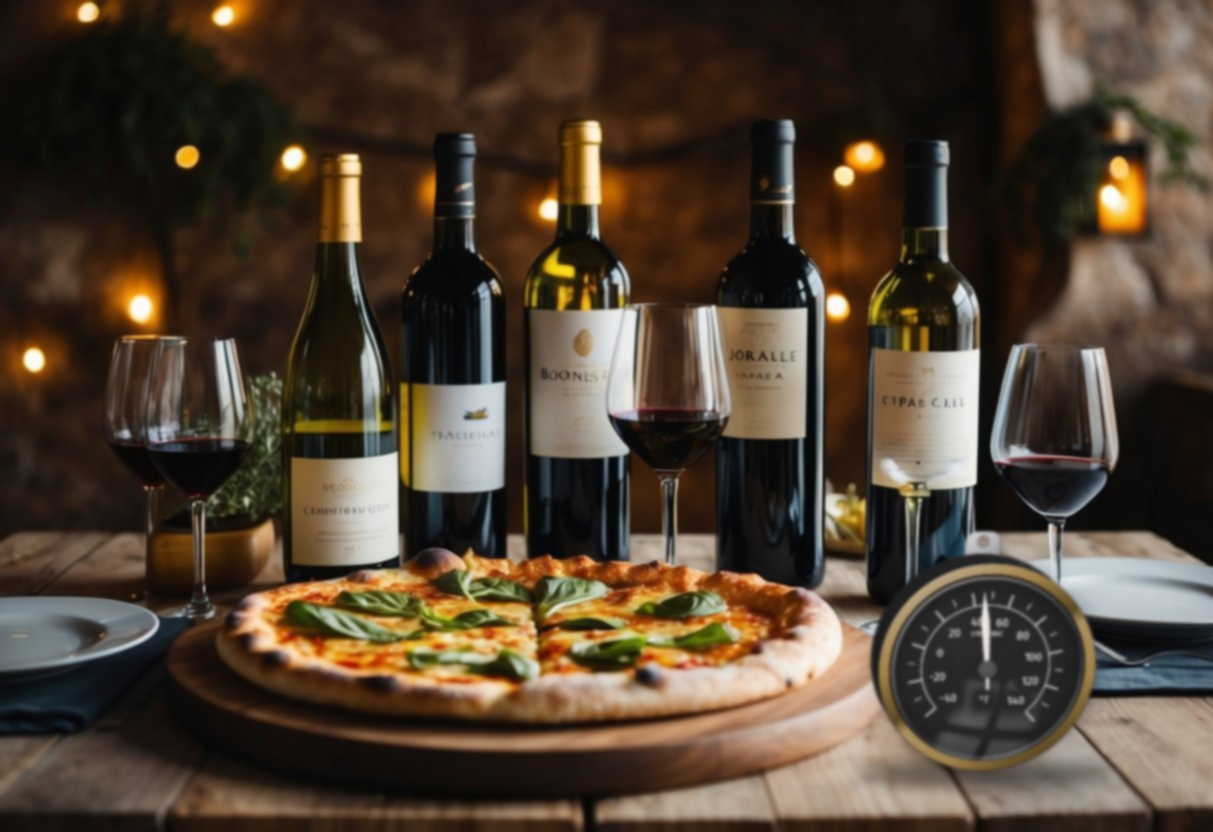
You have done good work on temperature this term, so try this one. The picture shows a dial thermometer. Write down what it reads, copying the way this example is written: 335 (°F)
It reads 45 (°F)
